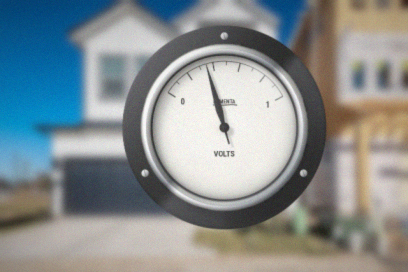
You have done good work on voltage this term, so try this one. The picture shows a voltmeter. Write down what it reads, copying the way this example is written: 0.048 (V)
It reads 0.35 (V)
